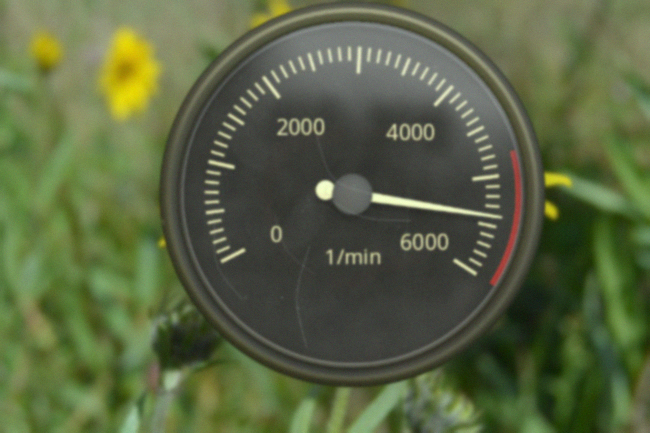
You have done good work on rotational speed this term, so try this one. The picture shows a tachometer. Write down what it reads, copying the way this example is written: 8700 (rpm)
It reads 5400 (rpm)
